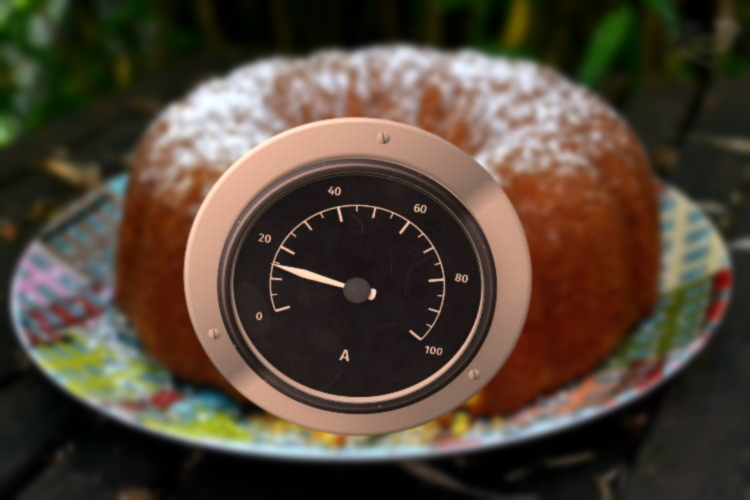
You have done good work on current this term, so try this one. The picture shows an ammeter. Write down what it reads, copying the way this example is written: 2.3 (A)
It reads 15 (A)
